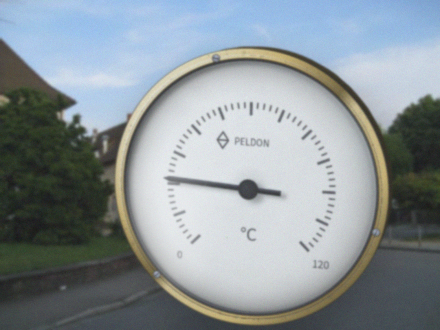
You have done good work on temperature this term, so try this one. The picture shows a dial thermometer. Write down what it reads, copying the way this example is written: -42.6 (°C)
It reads 22 (°C)
